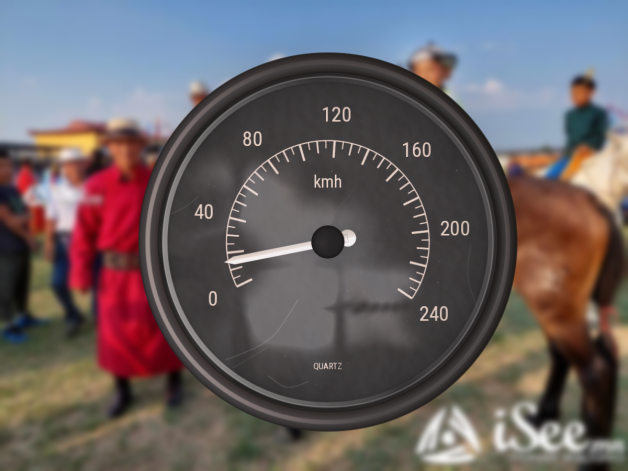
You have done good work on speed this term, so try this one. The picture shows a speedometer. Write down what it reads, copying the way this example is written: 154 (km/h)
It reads 15 (km/h)
